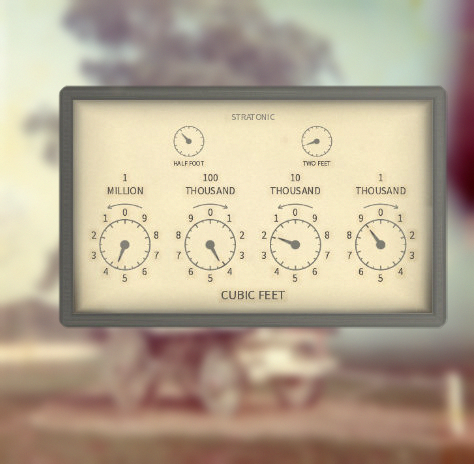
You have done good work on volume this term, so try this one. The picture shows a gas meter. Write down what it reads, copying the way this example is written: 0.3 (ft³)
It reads 441900 (ft³)
